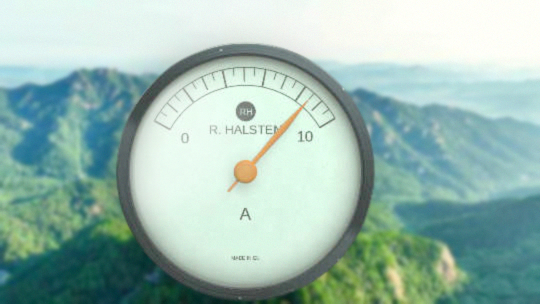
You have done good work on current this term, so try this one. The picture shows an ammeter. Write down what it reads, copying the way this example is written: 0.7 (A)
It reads 8.5 (A)
